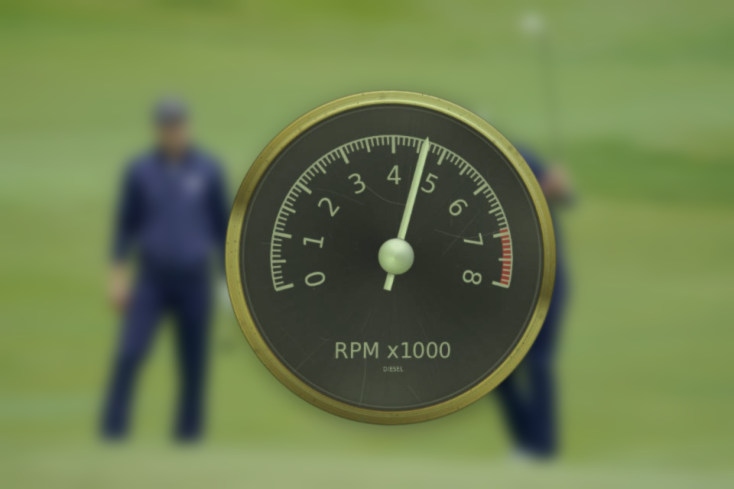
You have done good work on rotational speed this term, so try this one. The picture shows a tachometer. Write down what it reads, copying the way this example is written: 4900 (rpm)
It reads 4600 (rpm)
